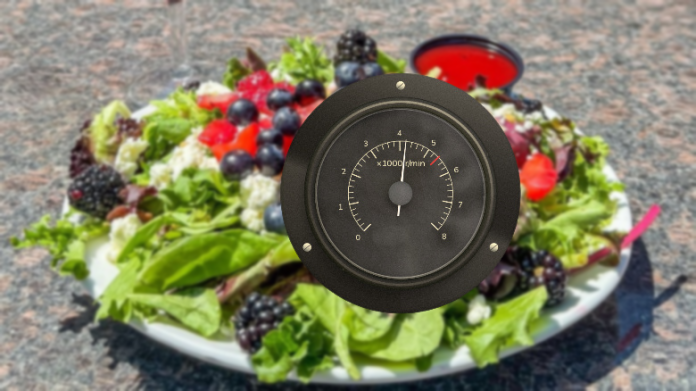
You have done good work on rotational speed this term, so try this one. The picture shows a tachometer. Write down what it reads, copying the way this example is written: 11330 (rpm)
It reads 4200 (rpm)
